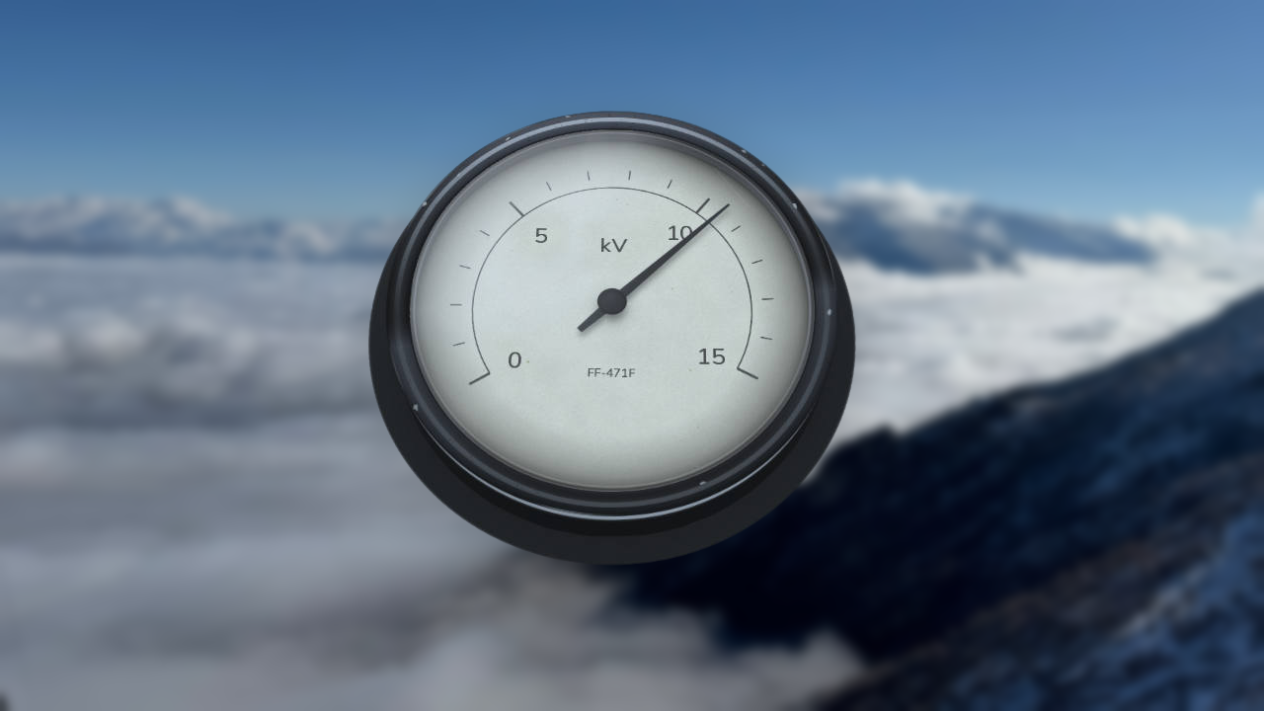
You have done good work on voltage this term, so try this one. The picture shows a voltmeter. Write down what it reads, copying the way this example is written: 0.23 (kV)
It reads 10.5 (kV)
